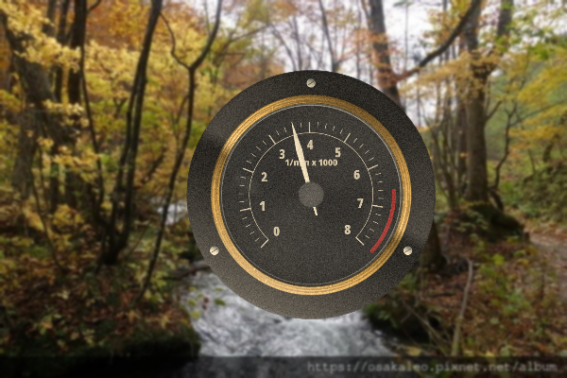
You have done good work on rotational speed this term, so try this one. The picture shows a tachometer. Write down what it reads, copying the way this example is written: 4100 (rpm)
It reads 3600 (rpm)
